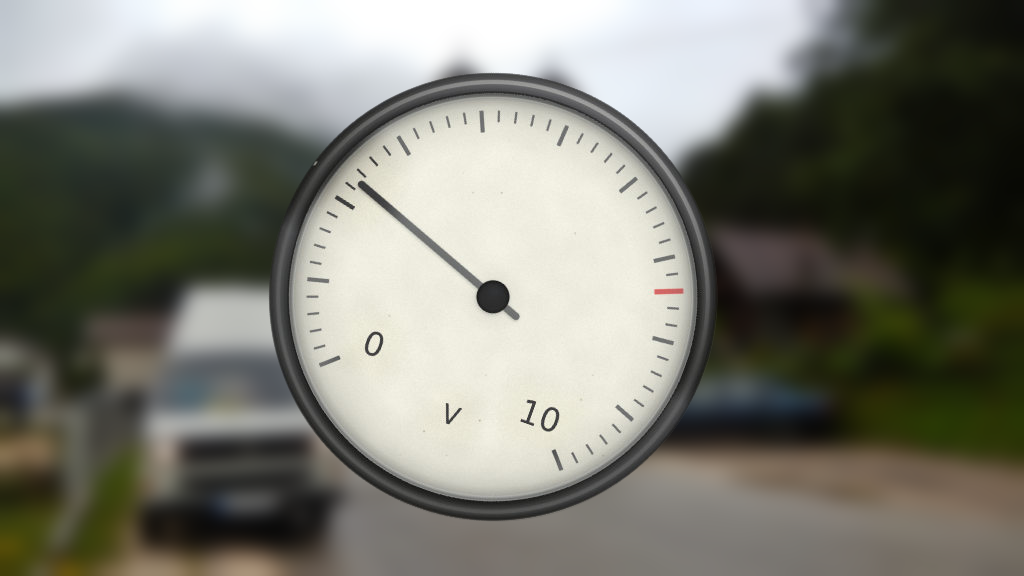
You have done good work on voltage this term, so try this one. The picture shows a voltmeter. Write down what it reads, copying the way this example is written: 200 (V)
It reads 2.3 (V)
